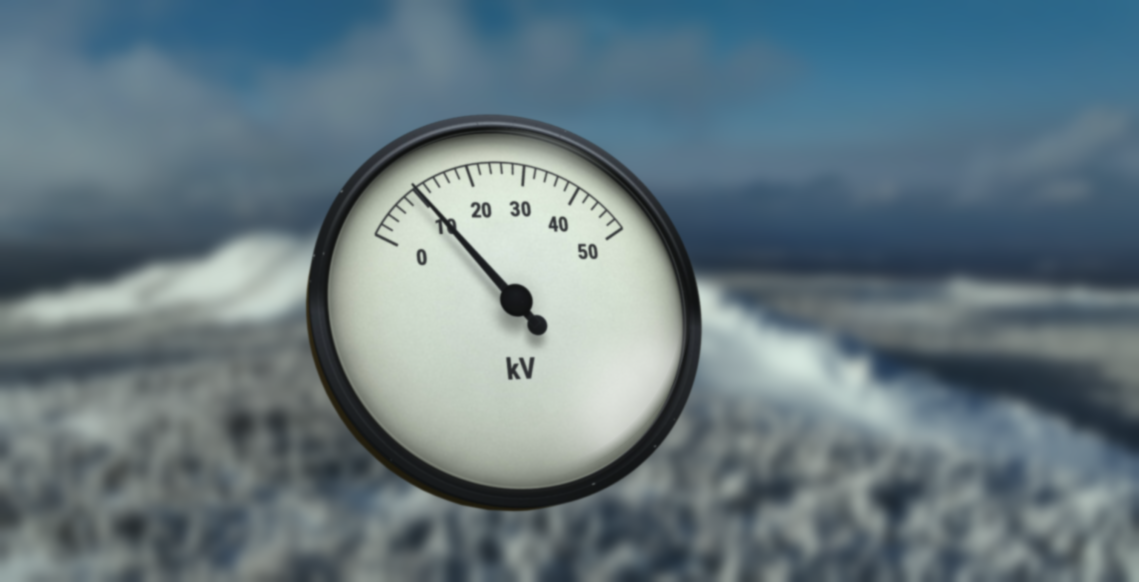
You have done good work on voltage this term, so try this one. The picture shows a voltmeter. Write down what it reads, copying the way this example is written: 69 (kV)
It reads 10 (kV)
